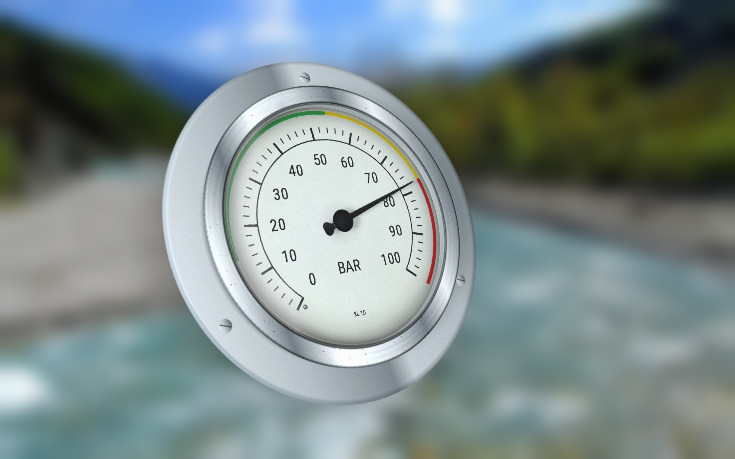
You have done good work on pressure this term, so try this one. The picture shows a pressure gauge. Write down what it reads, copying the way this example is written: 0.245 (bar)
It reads 78 (bar)
